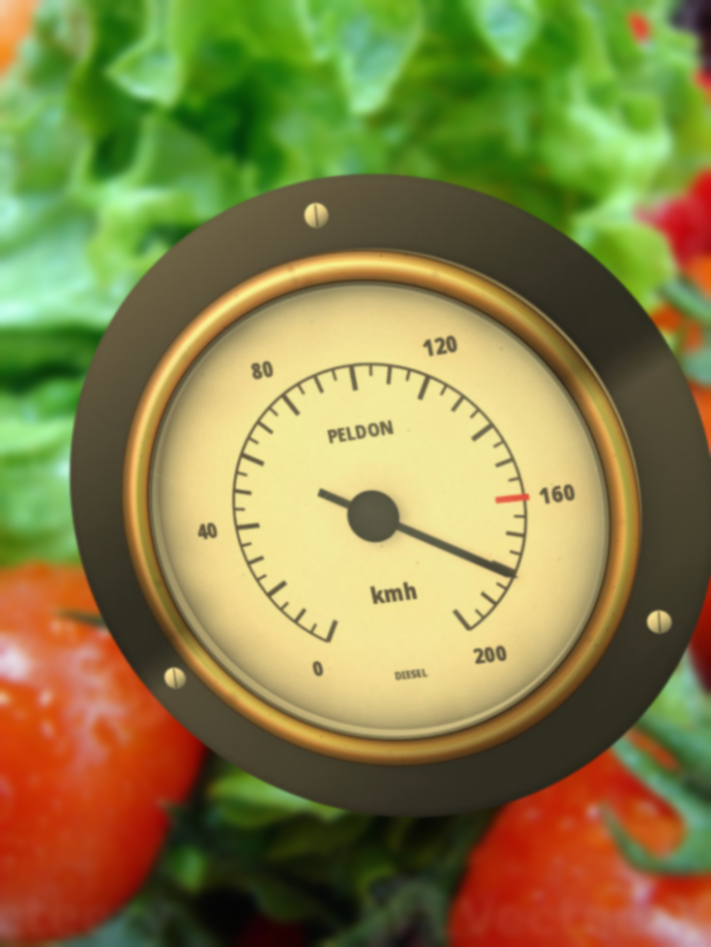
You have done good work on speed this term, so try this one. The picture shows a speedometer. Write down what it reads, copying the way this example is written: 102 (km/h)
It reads 180 (km/h)
